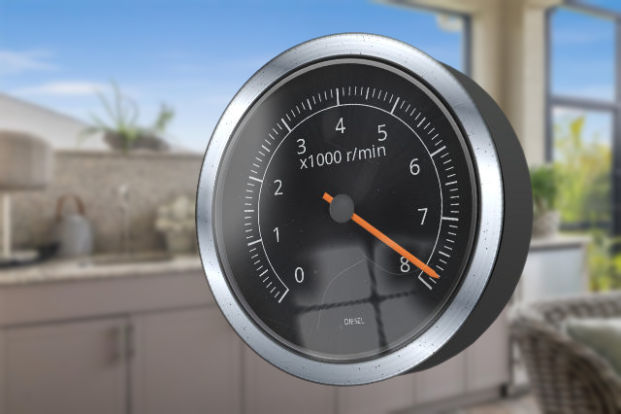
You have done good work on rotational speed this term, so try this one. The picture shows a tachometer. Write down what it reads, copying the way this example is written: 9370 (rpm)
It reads 7800 (rpm)
